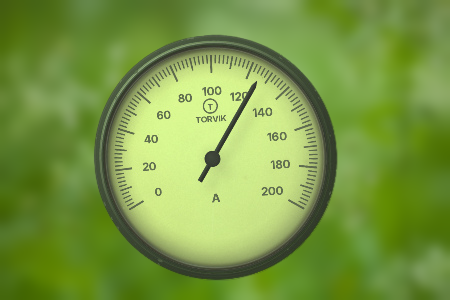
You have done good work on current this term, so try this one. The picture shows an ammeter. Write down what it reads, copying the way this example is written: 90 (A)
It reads 126 (A)
